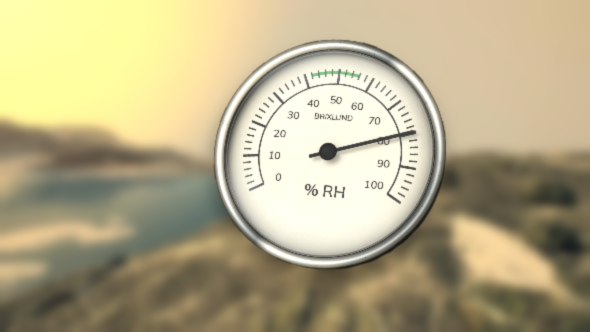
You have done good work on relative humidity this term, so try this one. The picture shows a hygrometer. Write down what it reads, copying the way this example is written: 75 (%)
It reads 80 (%)
